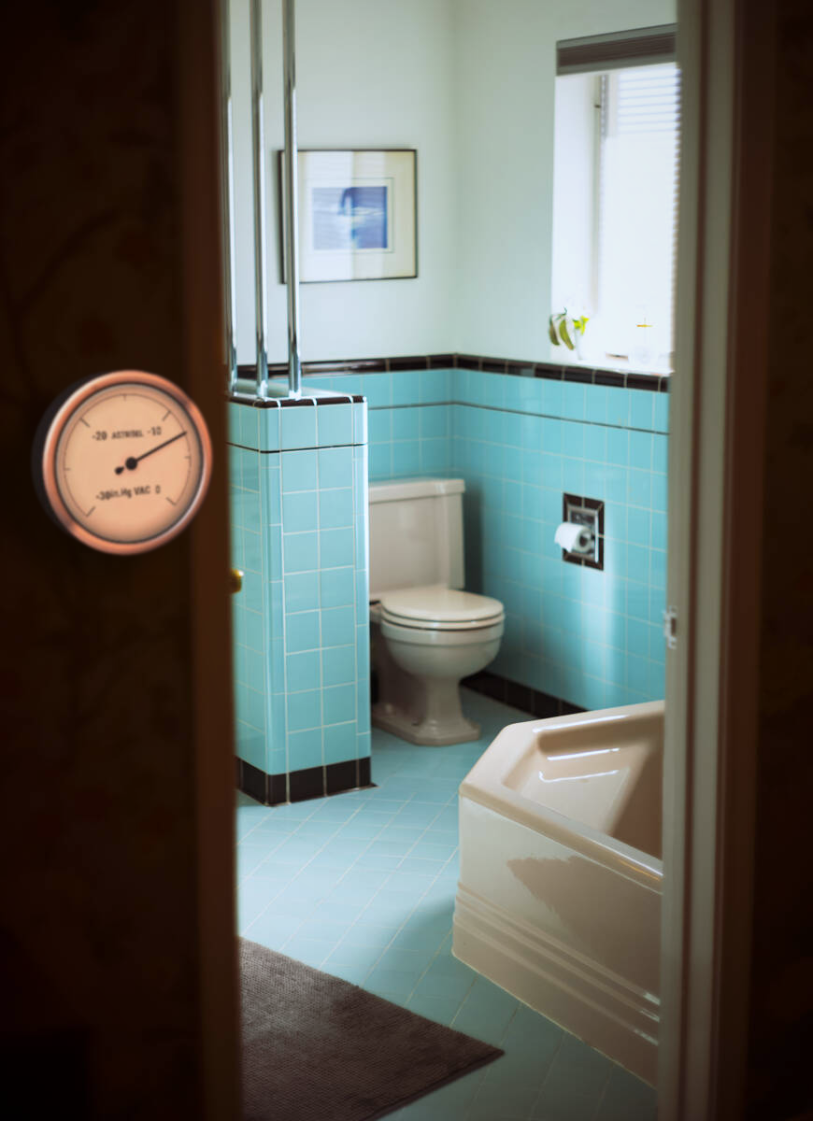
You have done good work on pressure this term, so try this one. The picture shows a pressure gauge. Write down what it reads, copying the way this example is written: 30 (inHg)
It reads -7.5 (inHg)
